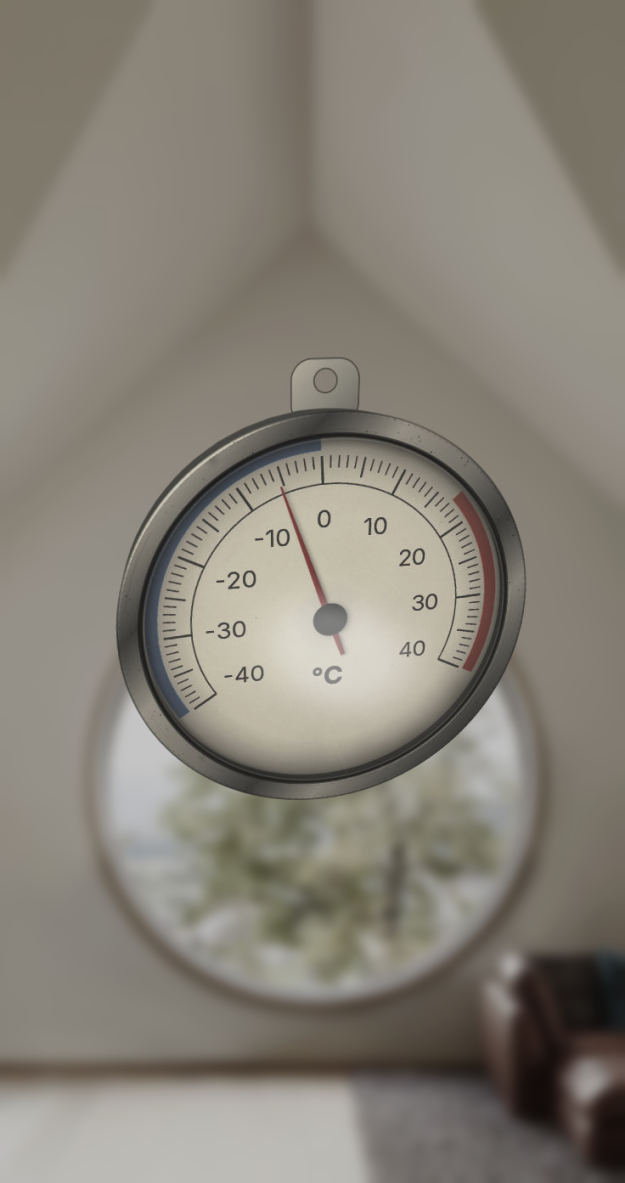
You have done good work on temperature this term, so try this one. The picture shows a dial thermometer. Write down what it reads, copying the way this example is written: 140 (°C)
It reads -5.5 (°C)
